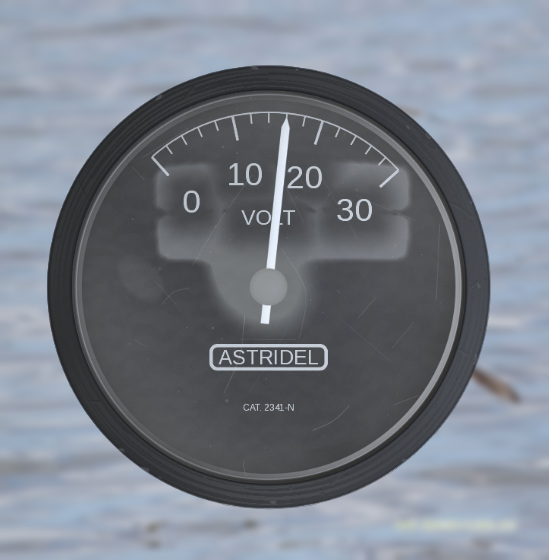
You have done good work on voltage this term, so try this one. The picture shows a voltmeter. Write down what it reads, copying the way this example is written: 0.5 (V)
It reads 16 (V)
